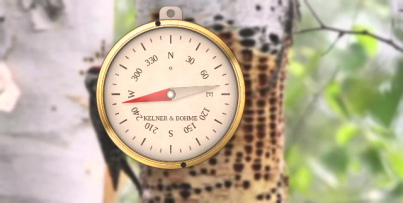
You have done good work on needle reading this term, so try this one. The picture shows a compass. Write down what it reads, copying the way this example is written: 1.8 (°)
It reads 260 (°)
